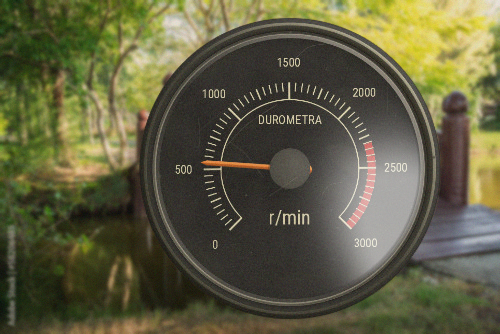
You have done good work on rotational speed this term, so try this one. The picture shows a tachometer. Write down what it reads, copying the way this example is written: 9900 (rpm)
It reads 550 (rpm)
